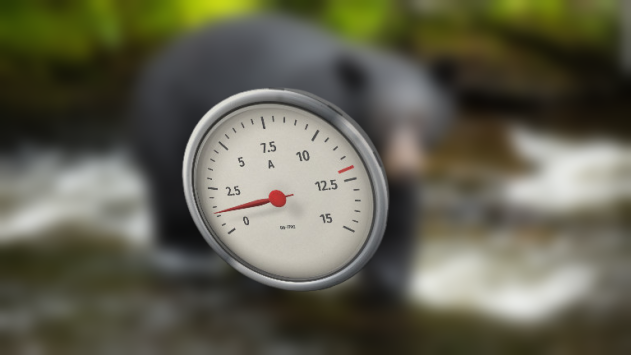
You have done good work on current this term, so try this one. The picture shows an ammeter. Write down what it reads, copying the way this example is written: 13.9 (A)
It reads 1.25 (A)
